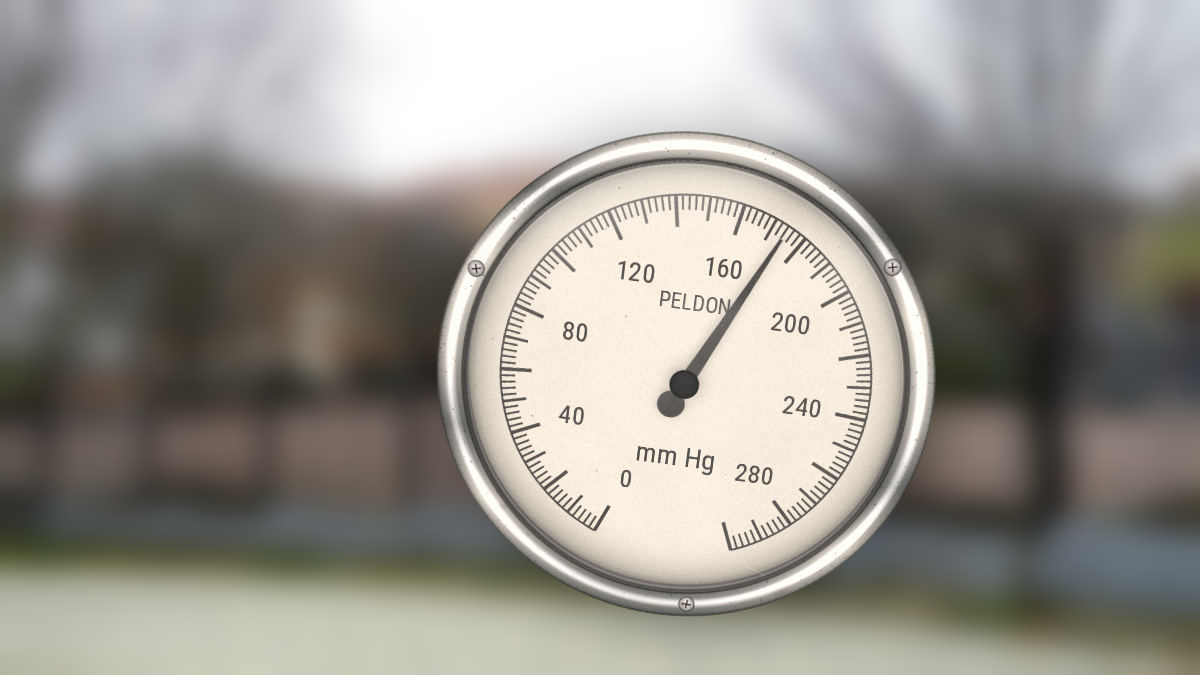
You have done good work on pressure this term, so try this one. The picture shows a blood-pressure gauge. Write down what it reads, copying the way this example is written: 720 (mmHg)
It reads 174 (mmHg)
